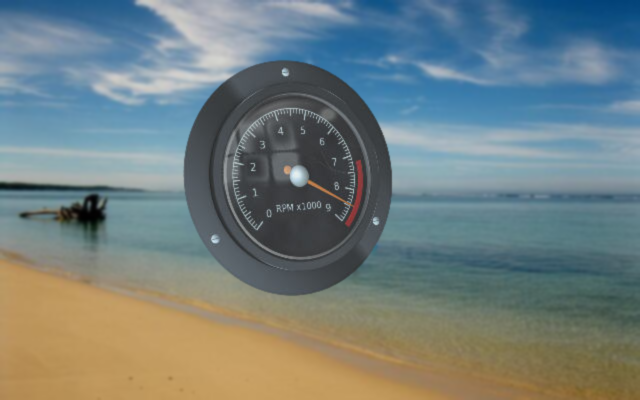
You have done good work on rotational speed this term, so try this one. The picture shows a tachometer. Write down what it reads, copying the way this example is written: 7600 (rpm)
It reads 8500 (rpm)
